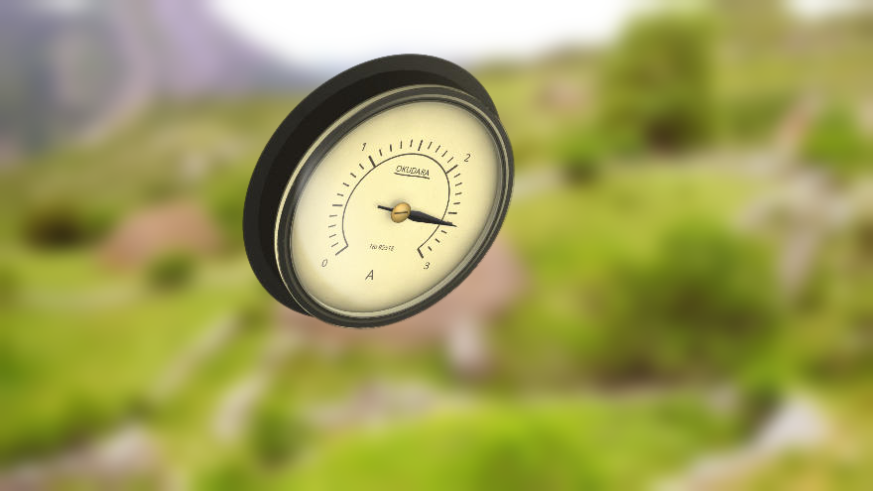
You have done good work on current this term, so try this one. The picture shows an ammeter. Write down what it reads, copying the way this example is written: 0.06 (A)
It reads 2.6 (A)
